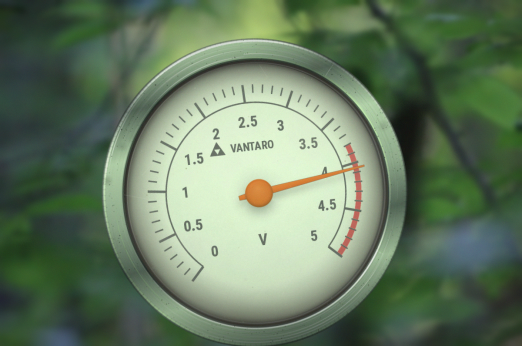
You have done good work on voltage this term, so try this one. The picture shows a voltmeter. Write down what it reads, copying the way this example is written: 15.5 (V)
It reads 4.05 (V)
